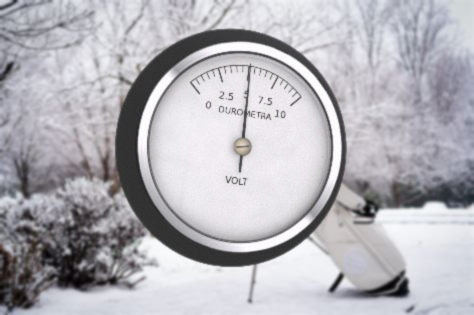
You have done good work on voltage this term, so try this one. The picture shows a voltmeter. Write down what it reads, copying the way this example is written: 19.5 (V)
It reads 5 (V)
